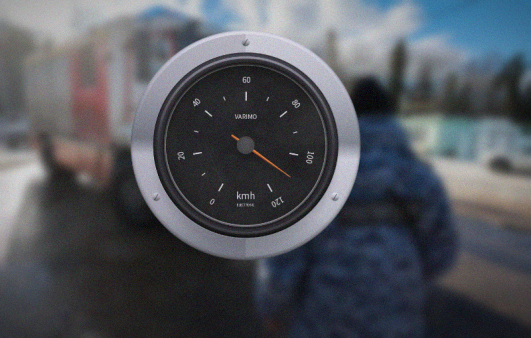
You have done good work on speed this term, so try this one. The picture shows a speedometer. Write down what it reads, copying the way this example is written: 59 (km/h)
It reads 110 (km/h)
